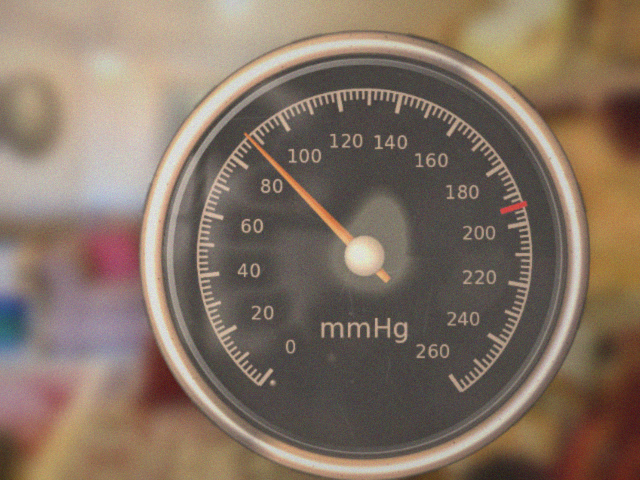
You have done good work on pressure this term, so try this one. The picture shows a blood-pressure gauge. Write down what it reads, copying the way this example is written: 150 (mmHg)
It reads 88 (mmHg)
